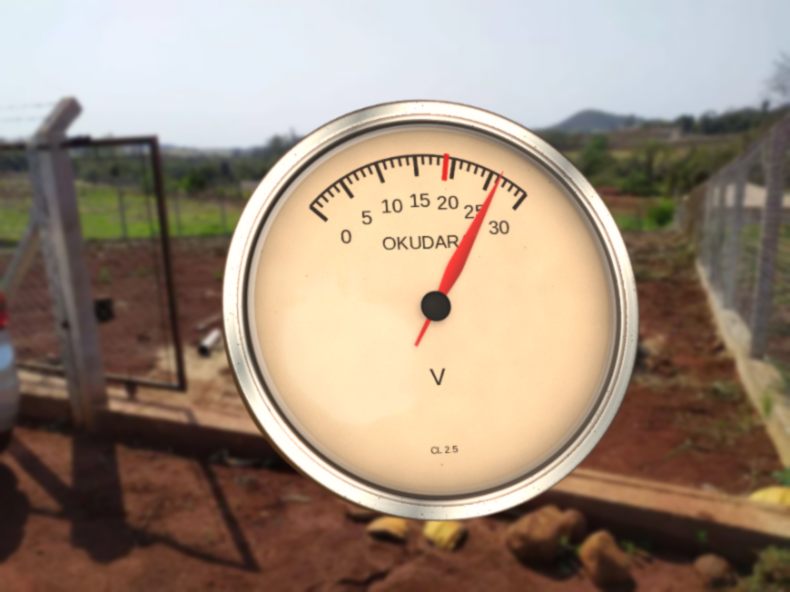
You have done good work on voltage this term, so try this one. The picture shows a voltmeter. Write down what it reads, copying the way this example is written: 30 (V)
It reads 26 (V)
